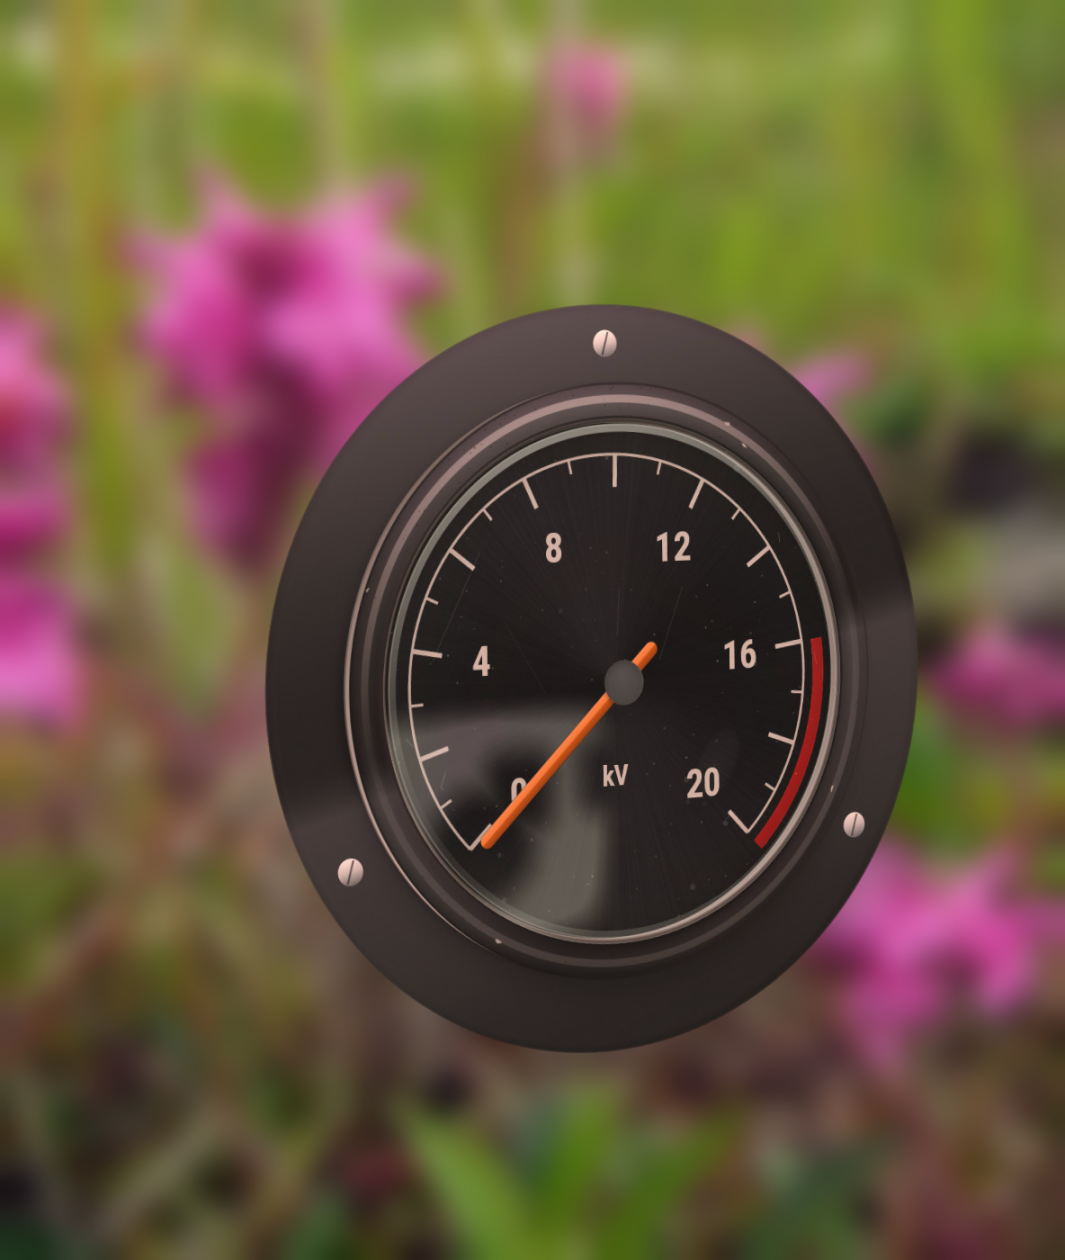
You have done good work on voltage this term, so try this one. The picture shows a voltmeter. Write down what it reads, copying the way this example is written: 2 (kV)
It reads 0 (kV)
